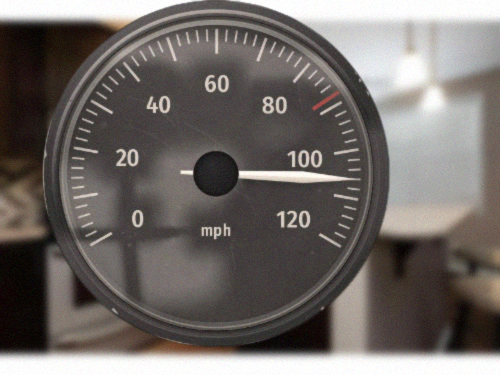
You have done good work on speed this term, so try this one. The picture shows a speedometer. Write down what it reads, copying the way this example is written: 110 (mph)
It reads 106 (mph)
